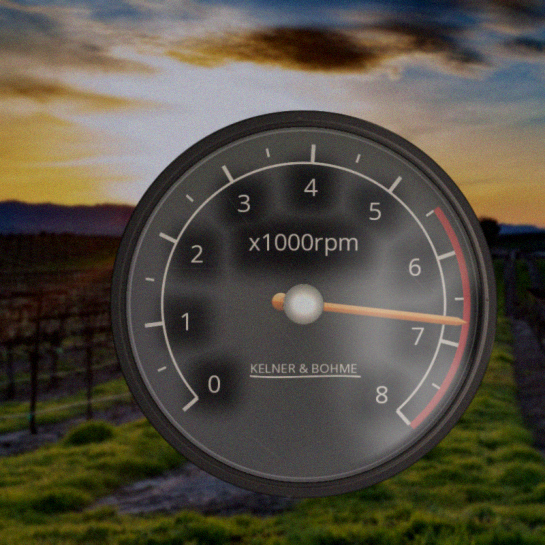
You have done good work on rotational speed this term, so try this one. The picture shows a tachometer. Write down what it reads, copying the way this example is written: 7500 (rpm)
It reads 6750 (rpm)
